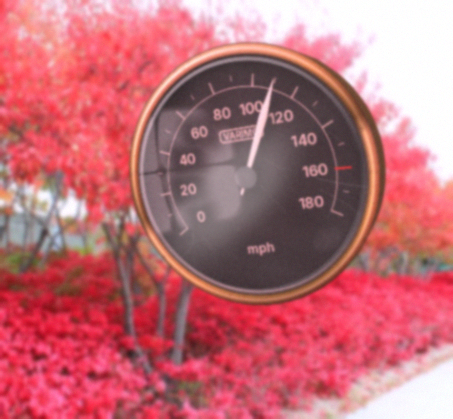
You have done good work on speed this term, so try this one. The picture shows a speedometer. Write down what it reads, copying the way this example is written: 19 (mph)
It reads 110 (mph)
